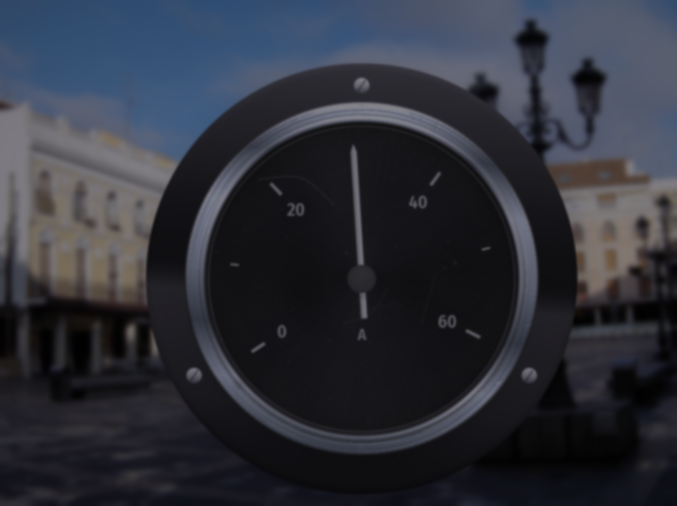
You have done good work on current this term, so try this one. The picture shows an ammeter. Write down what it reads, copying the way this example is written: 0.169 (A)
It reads 30 (A)
